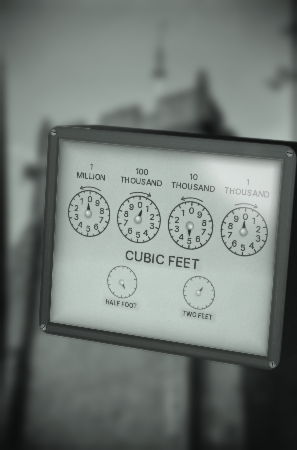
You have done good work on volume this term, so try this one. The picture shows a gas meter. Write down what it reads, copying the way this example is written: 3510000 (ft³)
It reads 5000 (ft³)
